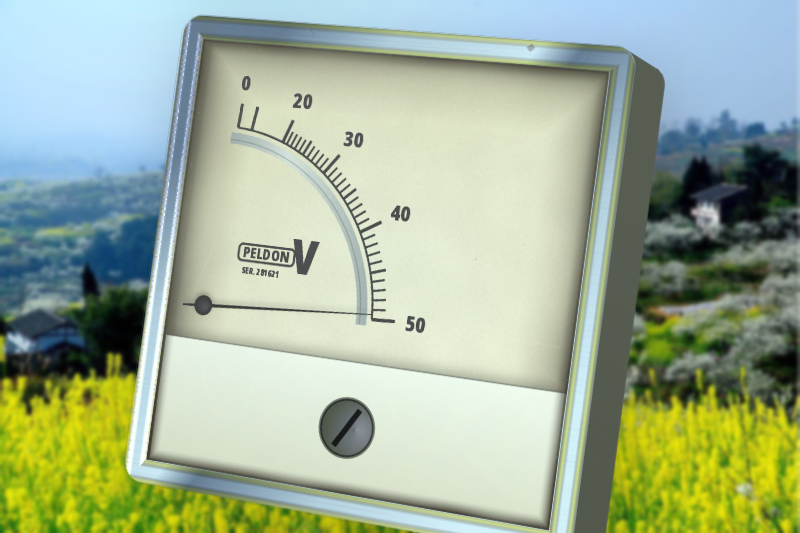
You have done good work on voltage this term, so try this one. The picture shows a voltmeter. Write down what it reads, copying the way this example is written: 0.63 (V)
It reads 49.5 (V)
